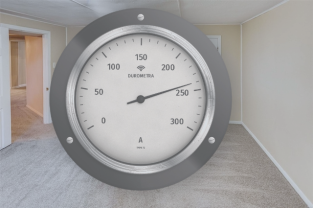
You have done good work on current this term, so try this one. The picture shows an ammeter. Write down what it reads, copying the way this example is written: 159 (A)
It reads 240 (A)
